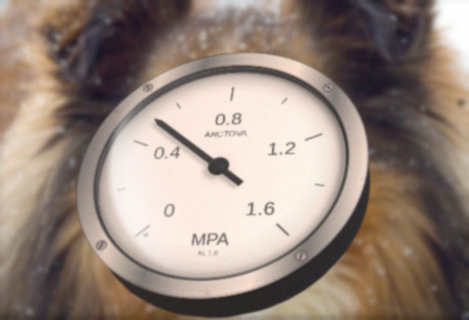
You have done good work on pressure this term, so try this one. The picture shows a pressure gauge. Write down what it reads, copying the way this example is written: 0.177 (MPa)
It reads 0.5 (MPa)
